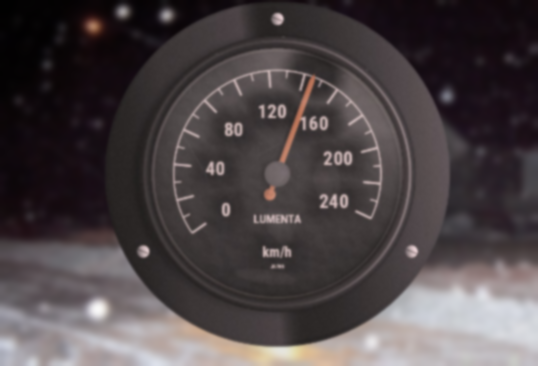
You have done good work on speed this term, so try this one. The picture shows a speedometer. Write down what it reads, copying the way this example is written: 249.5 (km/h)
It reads 145 (km/h)
